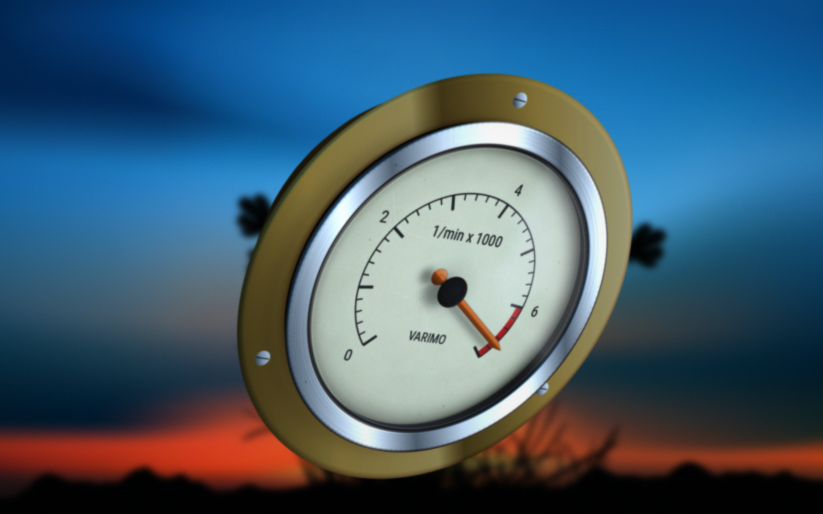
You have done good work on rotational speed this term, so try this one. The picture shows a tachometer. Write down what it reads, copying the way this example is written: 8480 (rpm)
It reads 6700 (rpm)
